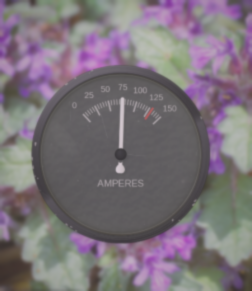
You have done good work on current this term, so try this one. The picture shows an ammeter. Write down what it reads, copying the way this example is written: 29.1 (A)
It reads 75 (A)
